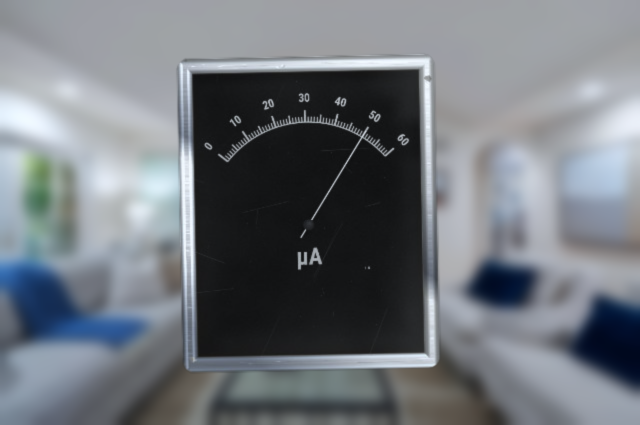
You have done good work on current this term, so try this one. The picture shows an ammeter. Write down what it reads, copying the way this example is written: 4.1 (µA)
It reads 50 (µA)
